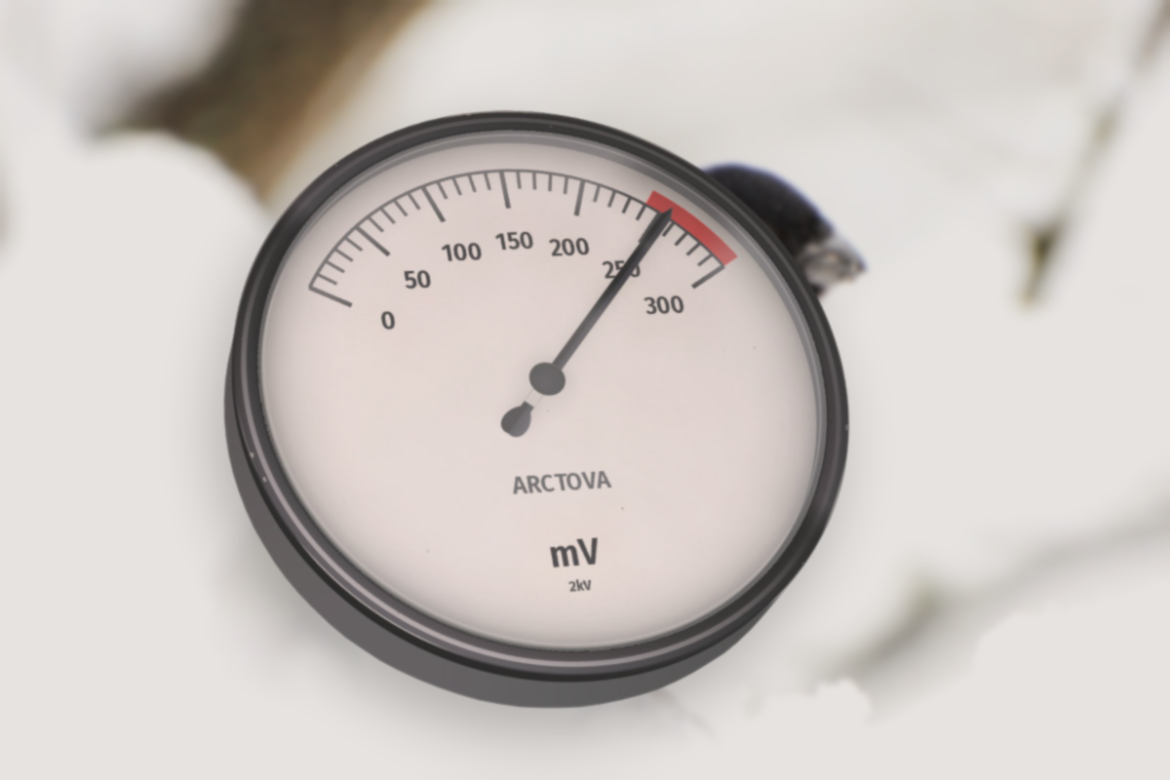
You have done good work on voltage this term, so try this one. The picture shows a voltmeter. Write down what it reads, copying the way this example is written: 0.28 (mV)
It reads 255 (mV)
